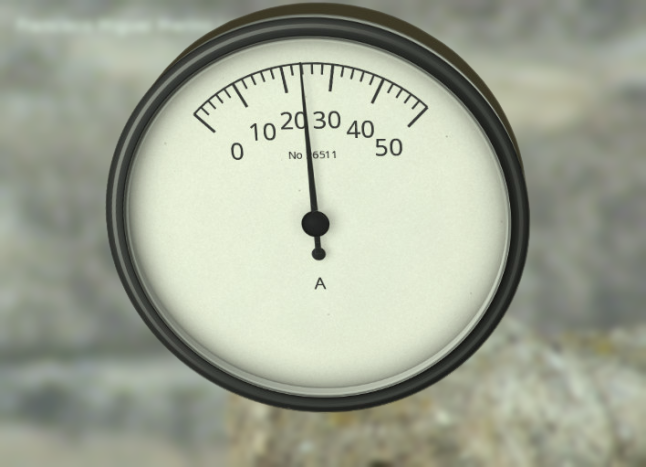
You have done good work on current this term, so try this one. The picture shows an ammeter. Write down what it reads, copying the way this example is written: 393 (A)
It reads 24 (A)
